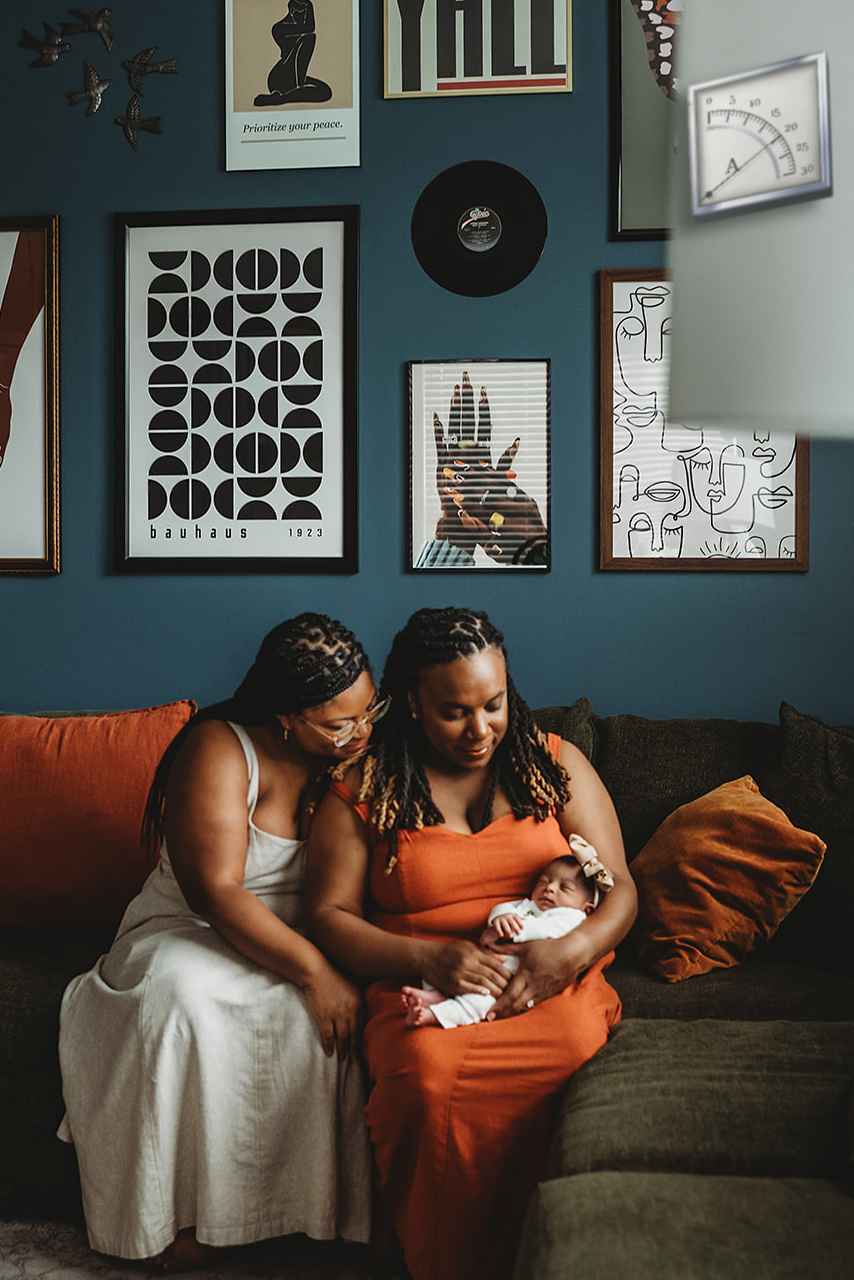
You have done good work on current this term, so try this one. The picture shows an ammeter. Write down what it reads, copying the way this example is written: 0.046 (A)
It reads 20 (A)
